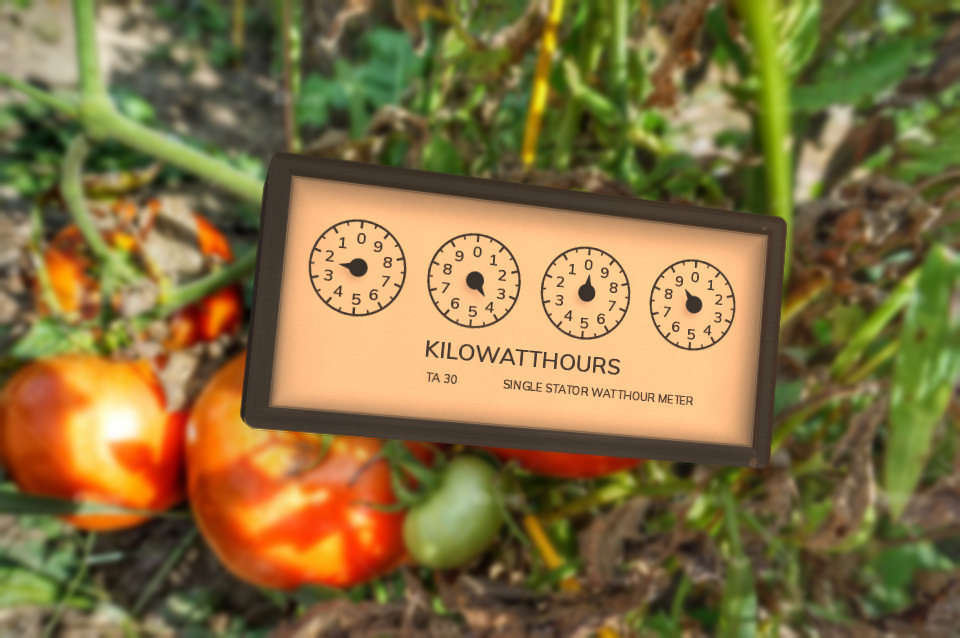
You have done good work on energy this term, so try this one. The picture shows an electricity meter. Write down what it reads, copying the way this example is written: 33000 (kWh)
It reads 2399 (kWh)
